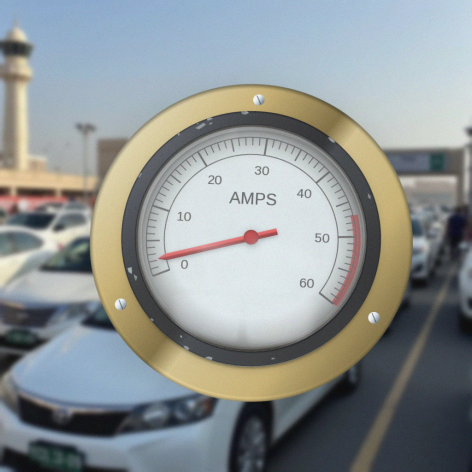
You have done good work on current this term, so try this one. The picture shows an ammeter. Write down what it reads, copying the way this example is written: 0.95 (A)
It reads 2 (A)
